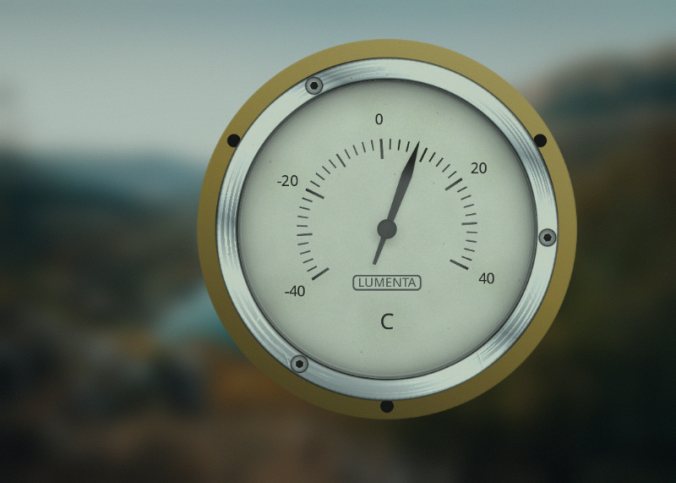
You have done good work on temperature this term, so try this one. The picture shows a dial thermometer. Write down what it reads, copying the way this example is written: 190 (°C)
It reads 8 (°C)
